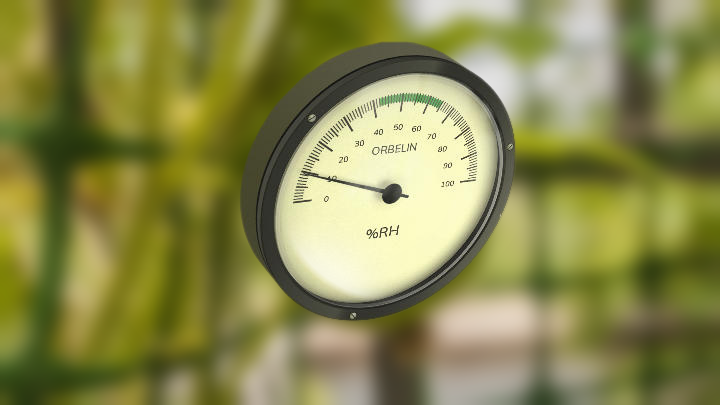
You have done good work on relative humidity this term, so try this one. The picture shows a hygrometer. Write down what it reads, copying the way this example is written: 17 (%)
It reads 10 (%)
